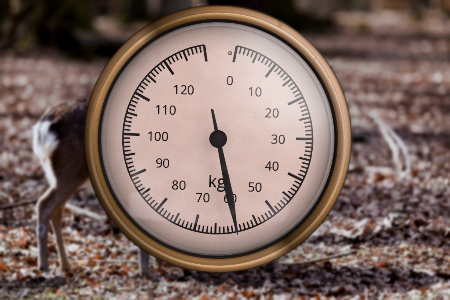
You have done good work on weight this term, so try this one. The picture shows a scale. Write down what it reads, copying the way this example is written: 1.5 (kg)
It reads 60 (kg)
